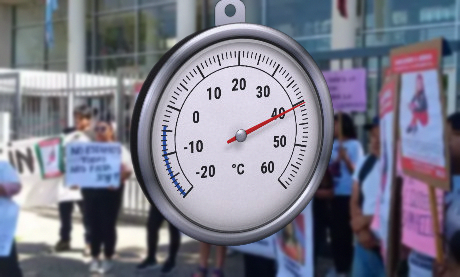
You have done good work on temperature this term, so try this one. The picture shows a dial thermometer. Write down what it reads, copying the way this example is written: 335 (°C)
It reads 40 (°C)
